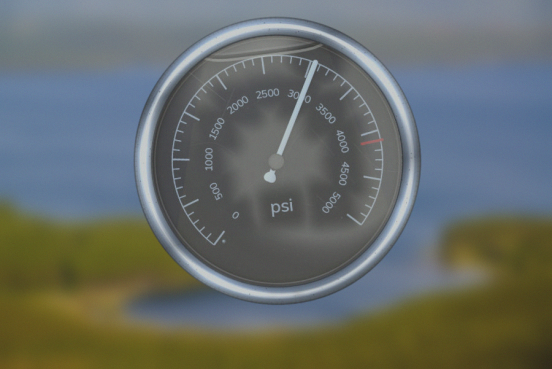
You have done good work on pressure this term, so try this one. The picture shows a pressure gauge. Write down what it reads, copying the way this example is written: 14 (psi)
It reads 3050 (psi)
